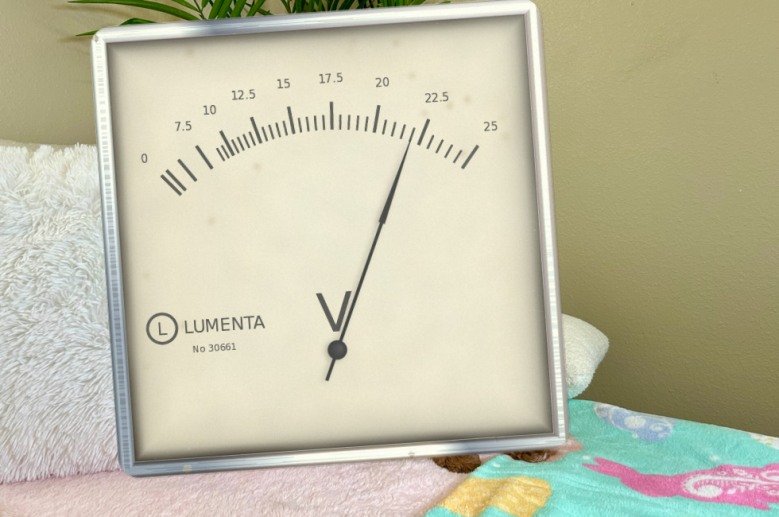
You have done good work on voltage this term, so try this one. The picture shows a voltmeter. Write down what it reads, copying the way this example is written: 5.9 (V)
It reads 22 (V)
